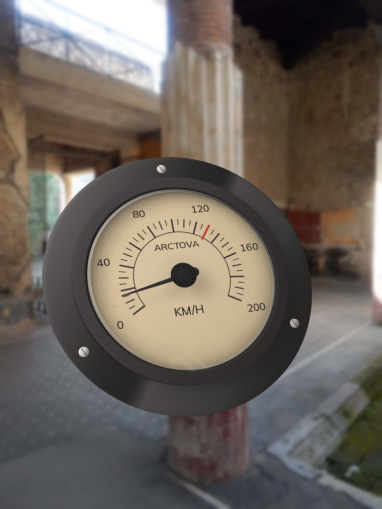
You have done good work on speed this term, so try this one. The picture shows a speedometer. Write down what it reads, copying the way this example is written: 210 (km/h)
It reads 15 (km/h)
